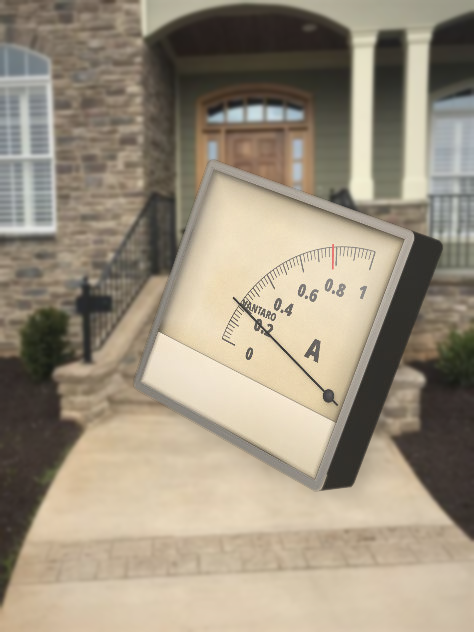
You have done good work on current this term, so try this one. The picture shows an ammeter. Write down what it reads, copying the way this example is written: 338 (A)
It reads 0.2 (A)
